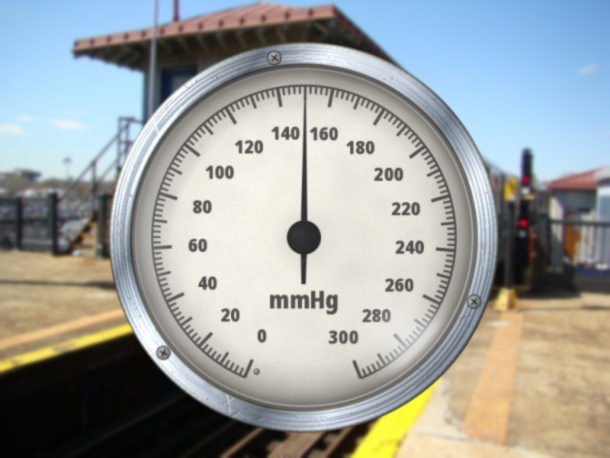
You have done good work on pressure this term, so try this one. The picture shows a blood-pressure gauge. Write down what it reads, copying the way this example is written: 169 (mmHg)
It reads 150 (mmHg)
